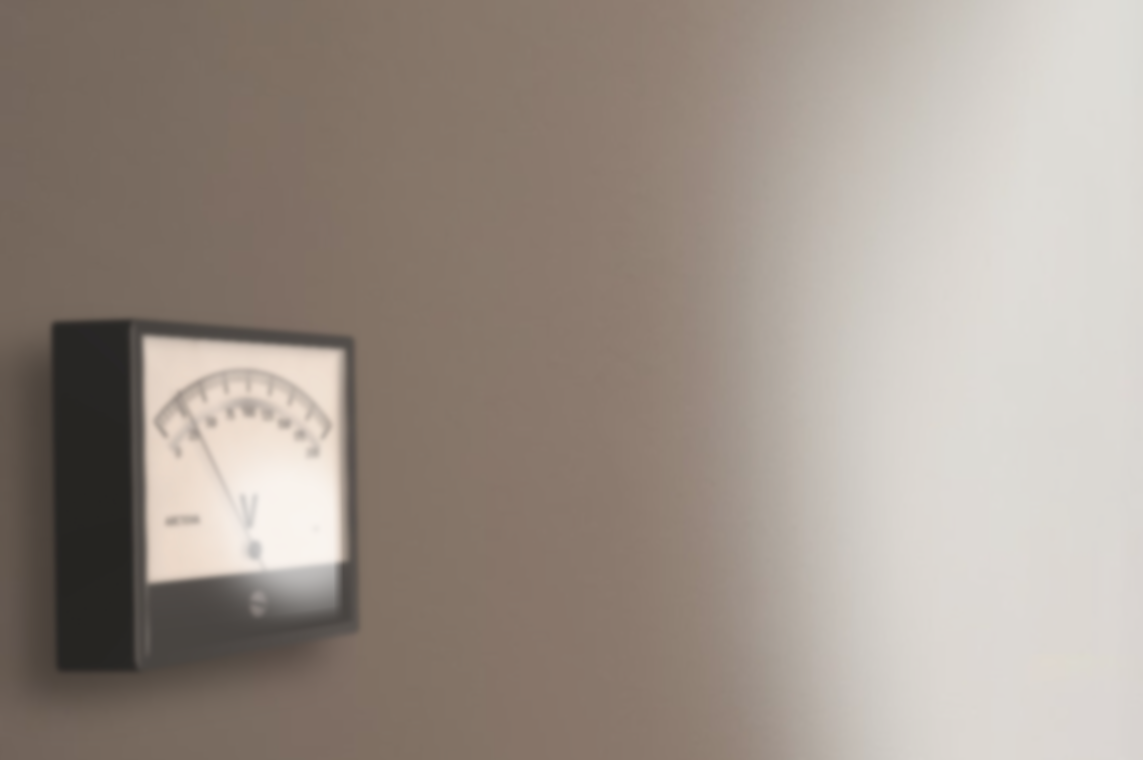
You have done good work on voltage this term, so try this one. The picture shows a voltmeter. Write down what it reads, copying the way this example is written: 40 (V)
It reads 25 (V)
